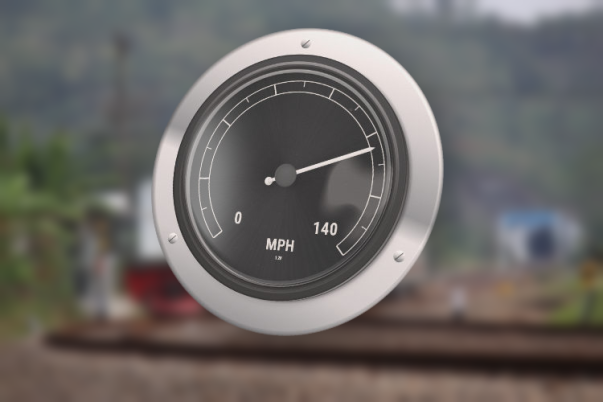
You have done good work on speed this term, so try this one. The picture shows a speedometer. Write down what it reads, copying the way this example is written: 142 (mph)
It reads 105 (mph)
